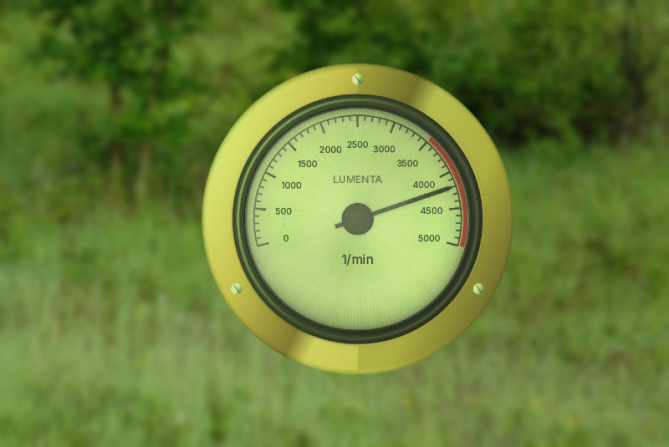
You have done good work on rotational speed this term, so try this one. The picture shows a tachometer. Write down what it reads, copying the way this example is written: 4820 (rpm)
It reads 4200 (rpm)
